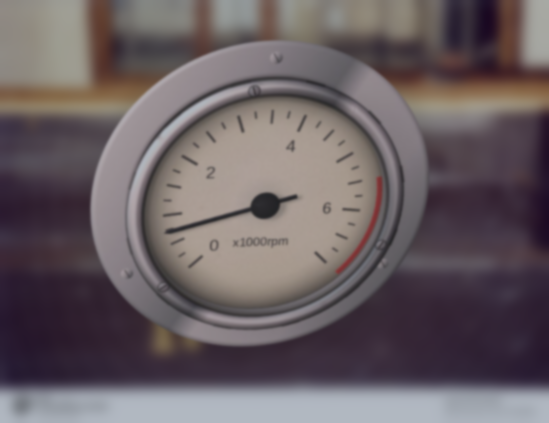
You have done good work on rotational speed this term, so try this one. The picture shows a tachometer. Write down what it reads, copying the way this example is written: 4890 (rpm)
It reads 750 (rpm)
